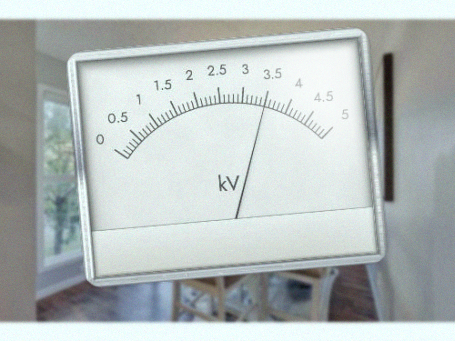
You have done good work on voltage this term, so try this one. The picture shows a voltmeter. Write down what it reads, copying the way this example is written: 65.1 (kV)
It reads 3.5 (kV)
